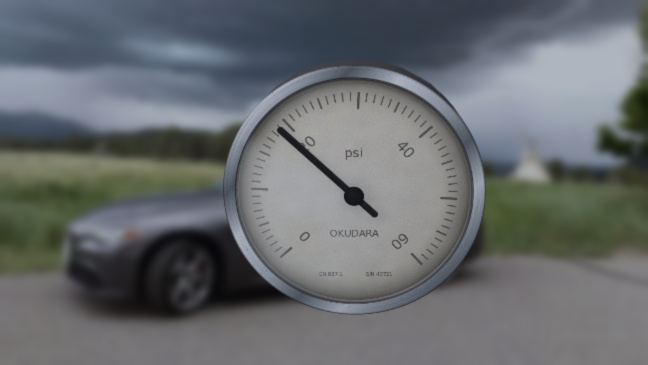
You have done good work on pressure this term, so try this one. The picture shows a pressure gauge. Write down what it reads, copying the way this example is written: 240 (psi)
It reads 19 (psi)
